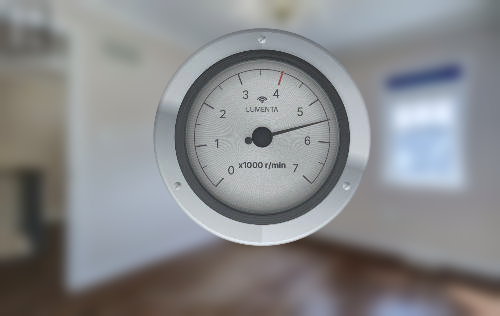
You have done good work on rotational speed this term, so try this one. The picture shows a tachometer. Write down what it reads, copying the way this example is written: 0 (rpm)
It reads 5500 (rpm)
